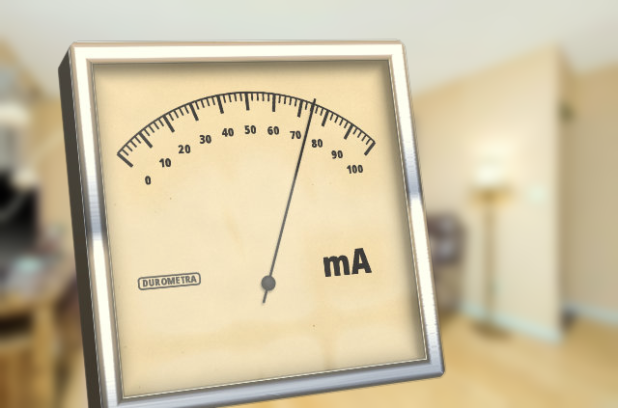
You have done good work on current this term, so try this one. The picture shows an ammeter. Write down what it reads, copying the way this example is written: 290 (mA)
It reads 74 (mA)
